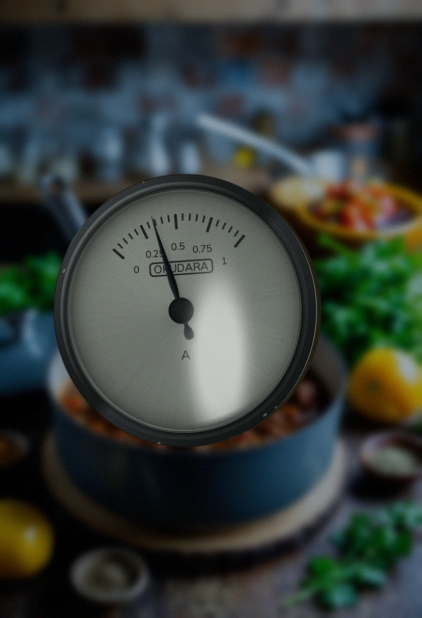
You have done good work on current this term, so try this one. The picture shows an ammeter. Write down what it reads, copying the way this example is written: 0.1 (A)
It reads 0.35 (A)
